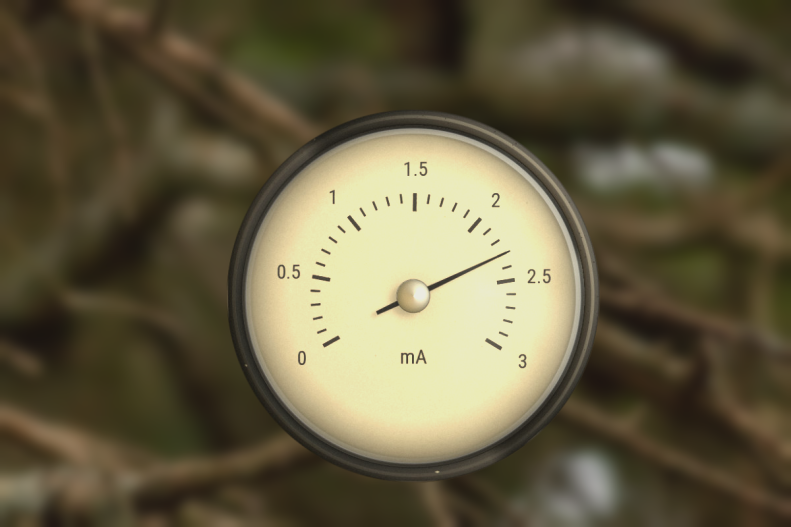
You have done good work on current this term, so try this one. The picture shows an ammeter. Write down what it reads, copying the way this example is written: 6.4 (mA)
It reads 2.3 (mA)
